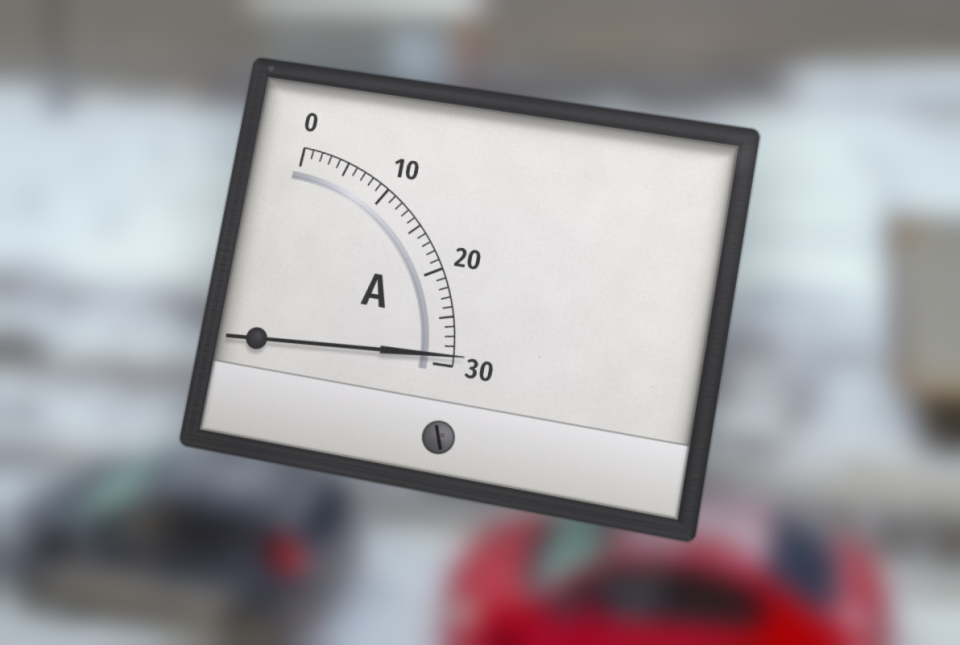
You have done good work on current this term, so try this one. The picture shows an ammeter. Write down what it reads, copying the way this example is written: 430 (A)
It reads 29 (A)
